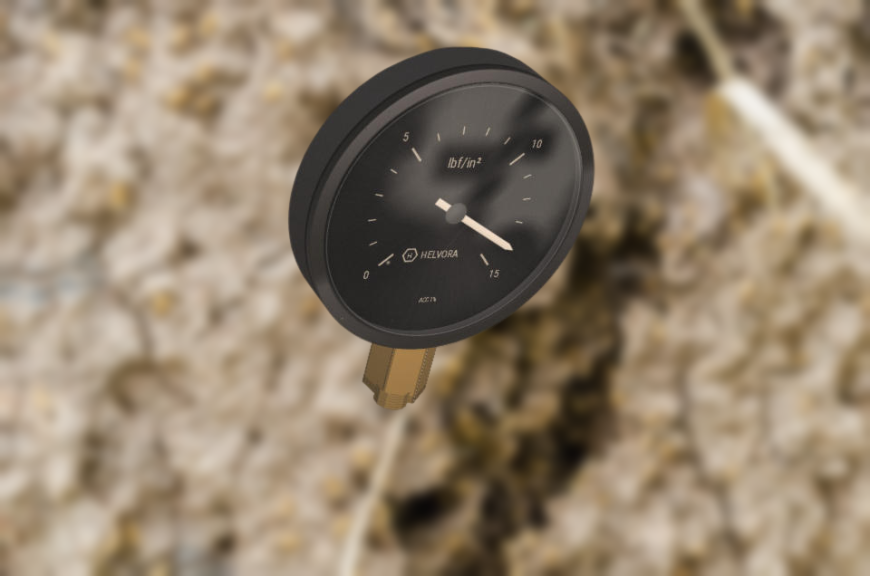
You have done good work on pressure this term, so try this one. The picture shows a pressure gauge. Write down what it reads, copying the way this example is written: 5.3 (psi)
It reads 14 (psi)
